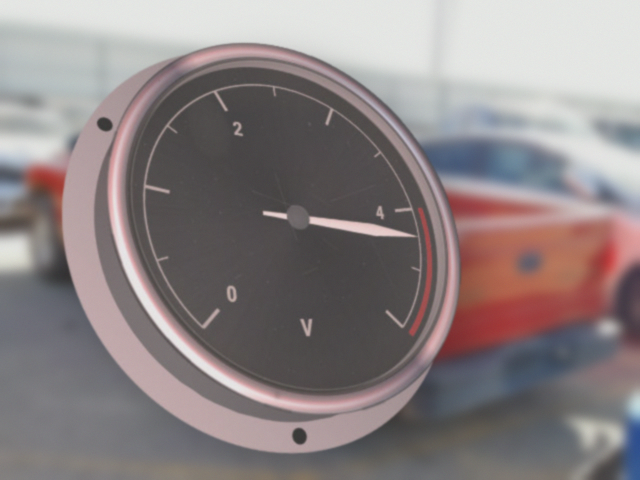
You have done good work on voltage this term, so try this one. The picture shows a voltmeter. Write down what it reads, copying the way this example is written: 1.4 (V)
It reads 4.25 (V)
